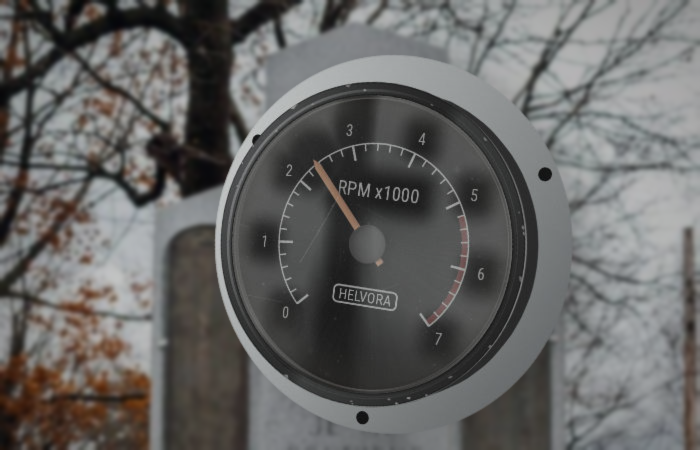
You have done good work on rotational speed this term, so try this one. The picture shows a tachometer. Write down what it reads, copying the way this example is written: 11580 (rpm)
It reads 2400 (rpm)
